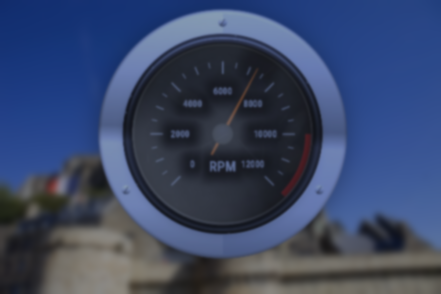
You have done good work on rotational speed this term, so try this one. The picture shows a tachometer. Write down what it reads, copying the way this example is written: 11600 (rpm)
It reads 7250 (rpm)
